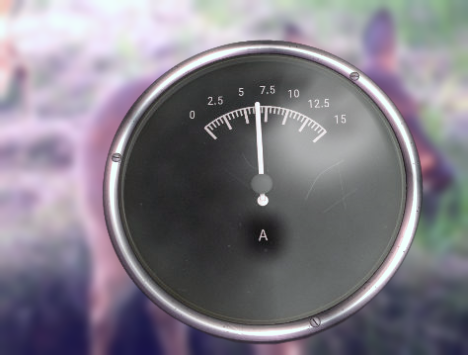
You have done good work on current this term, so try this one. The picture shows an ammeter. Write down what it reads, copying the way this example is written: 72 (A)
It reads 6.5 (A)
